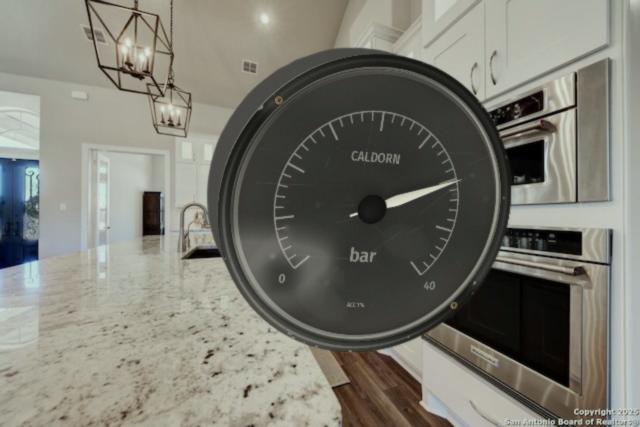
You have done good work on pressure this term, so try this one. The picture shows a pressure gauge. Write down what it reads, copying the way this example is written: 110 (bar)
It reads 30 (bar)
